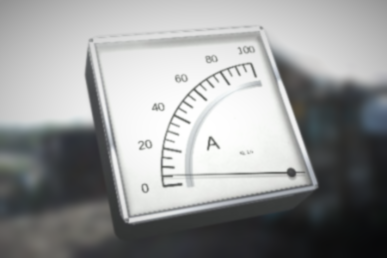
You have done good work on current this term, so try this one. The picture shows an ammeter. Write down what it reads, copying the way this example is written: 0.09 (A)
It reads 5 (A)
